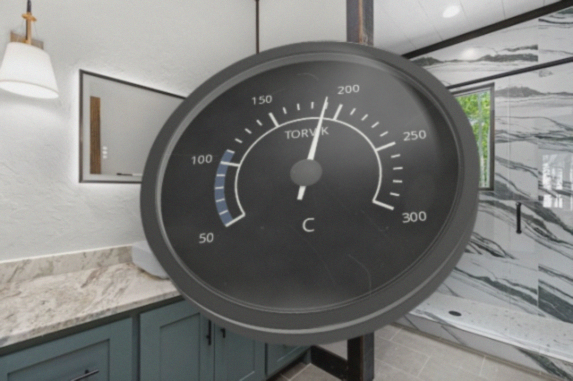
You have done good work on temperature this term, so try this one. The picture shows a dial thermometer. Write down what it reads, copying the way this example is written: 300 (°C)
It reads 190 (°C)
